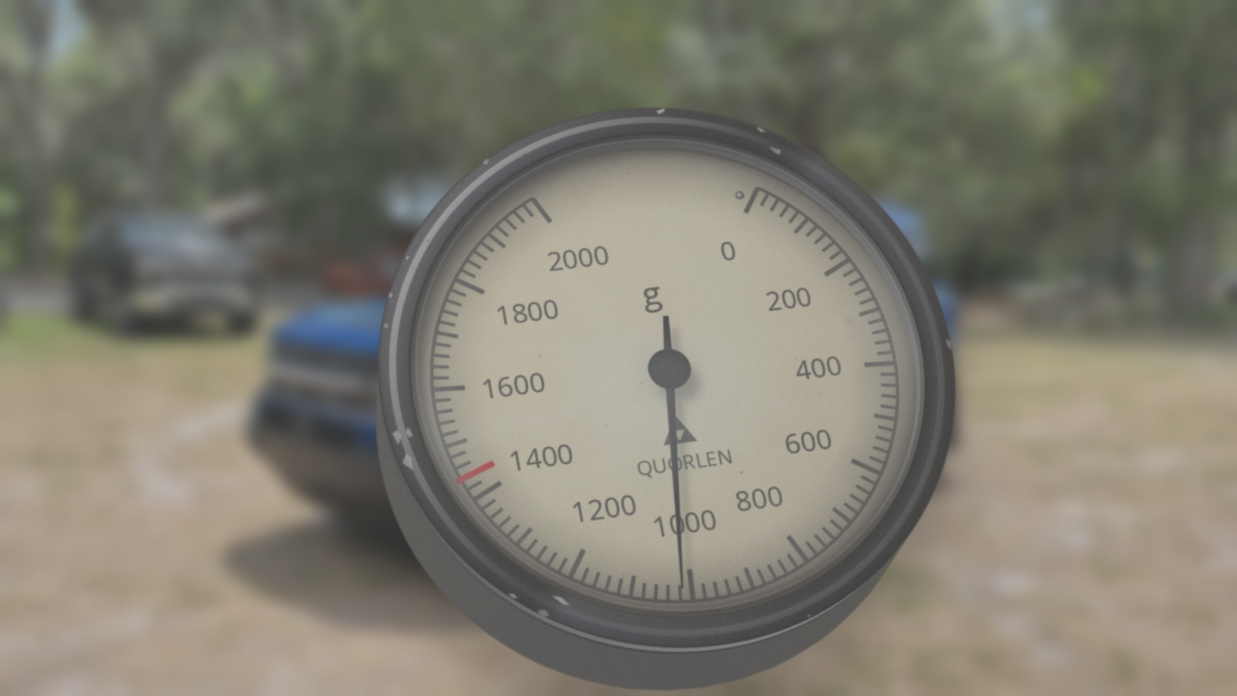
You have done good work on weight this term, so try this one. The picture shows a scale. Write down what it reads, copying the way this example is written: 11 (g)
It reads 1020 (g)
